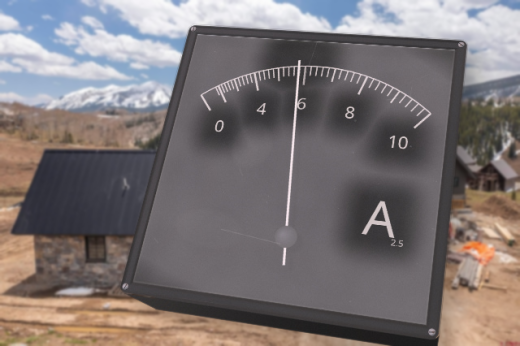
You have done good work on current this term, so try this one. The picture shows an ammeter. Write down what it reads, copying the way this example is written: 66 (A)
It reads 5.8 (A)
